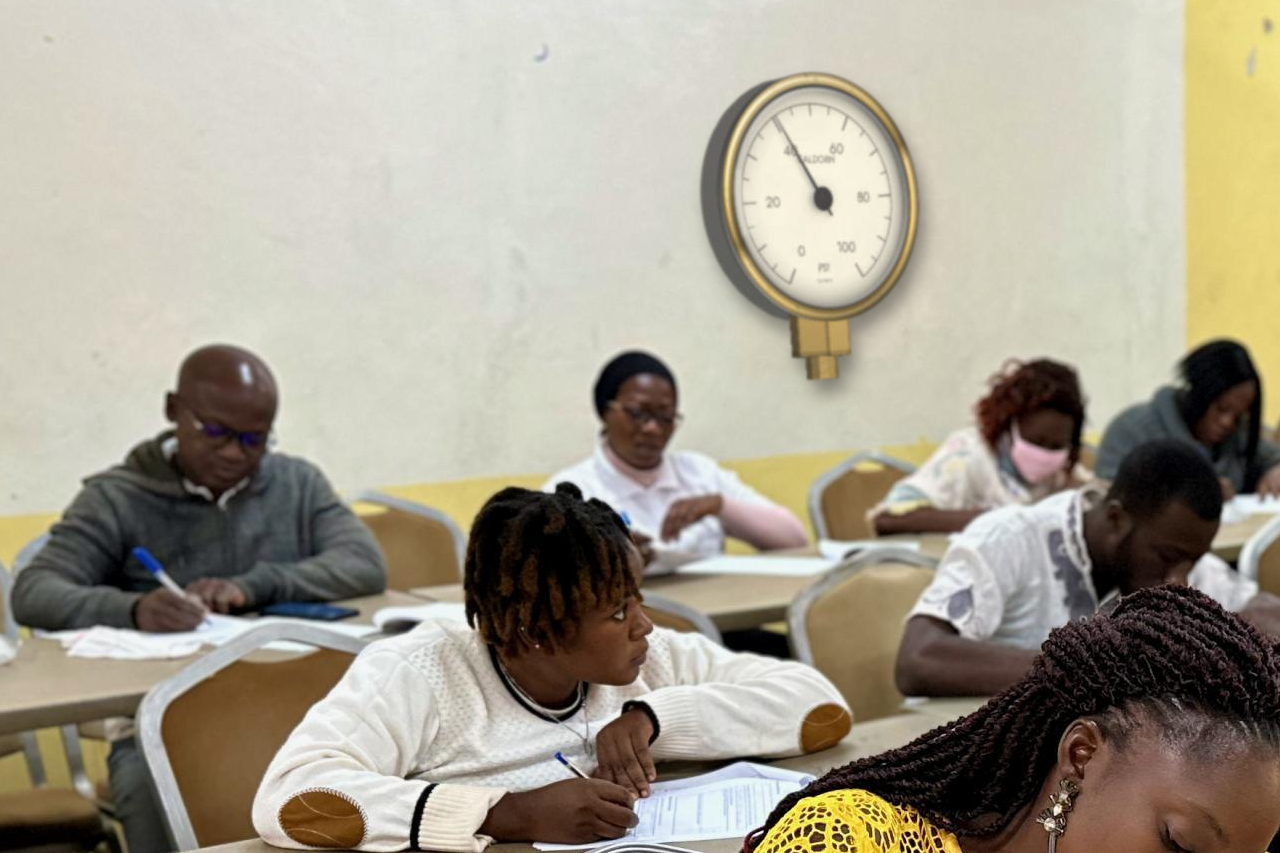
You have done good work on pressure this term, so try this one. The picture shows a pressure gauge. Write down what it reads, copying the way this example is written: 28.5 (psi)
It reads 40 (psi)
